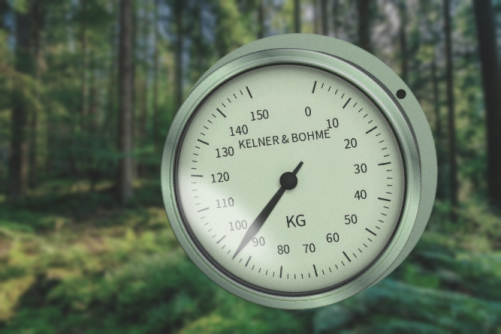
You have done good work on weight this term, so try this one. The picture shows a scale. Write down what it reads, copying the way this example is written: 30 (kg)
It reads 94 (kg)
